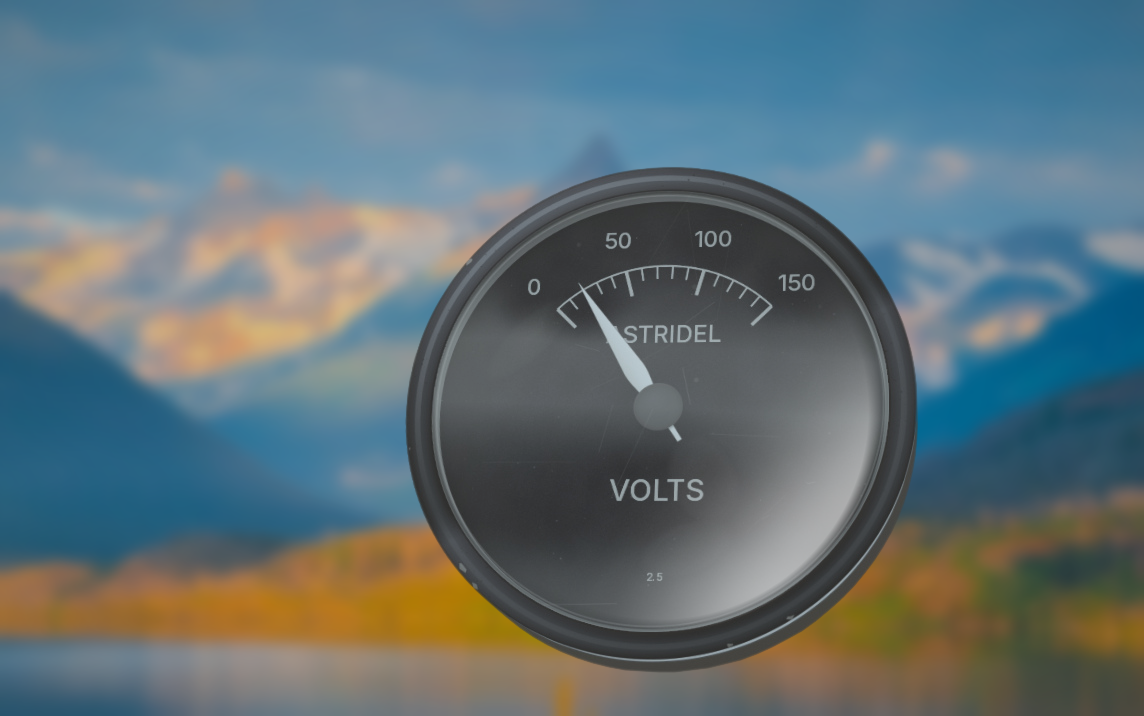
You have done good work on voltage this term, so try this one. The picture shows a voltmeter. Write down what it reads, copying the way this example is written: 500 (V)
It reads 20 (V)
